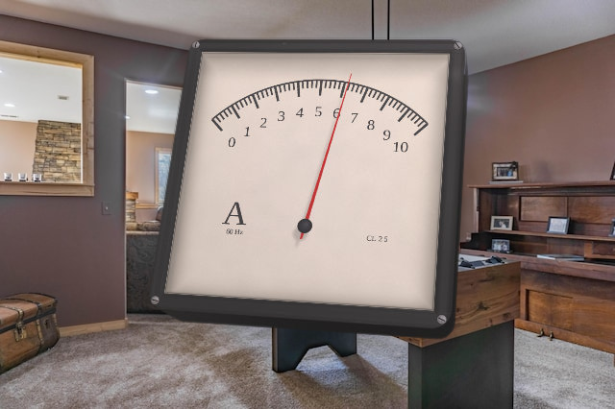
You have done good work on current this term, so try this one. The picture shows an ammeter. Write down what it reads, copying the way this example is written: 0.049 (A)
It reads 6.2 (A)
